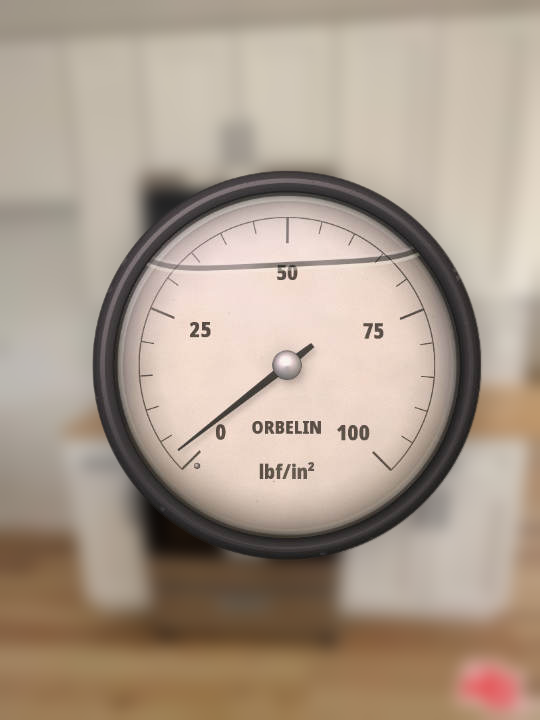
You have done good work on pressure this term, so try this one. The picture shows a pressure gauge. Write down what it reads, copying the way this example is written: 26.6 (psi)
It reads 2.5 (psi)
